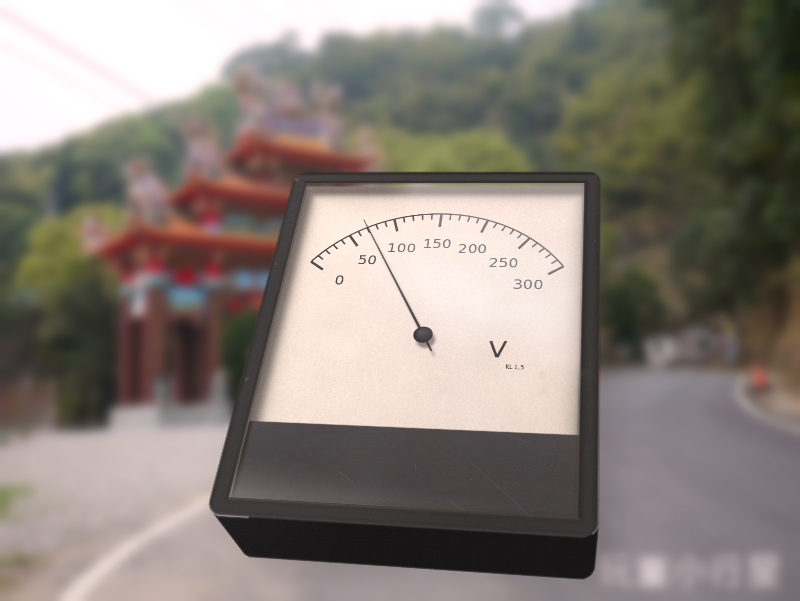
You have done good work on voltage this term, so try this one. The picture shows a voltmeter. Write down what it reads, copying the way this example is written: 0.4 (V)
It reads 70 (V)
